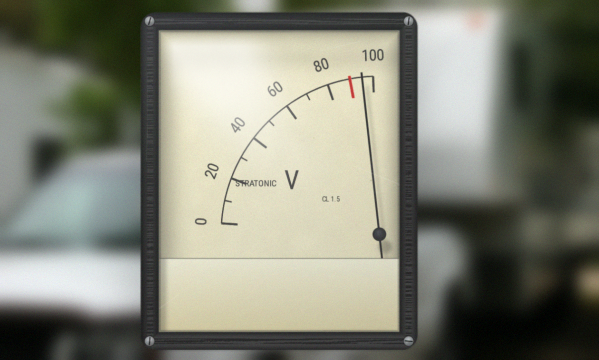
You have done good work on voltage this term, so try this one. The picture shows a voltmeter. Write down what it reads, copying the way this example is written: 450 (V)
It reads 95 (V)
